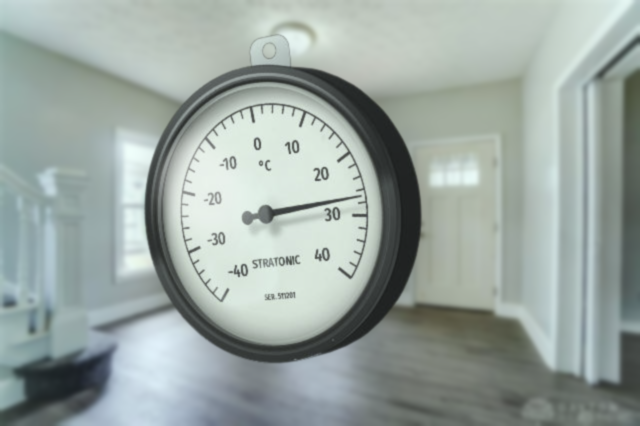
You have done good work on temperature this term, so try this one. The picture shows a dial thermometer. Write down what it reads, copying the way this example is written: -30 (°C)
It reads 27 (°C)
